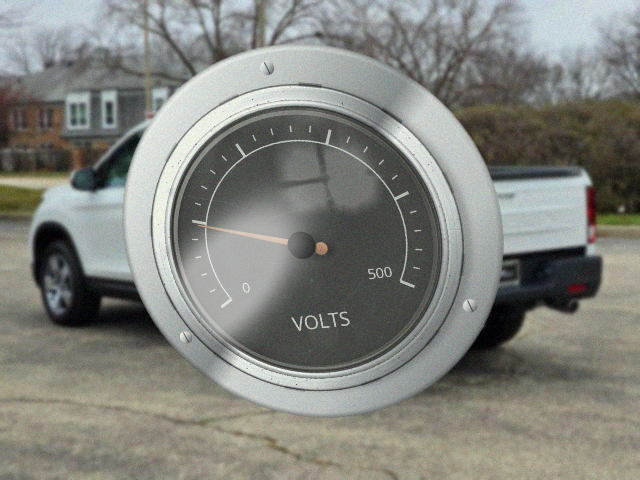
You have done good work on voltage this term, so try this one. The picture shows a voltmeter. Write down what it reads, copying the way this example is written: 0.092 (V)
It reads 100 (V)
